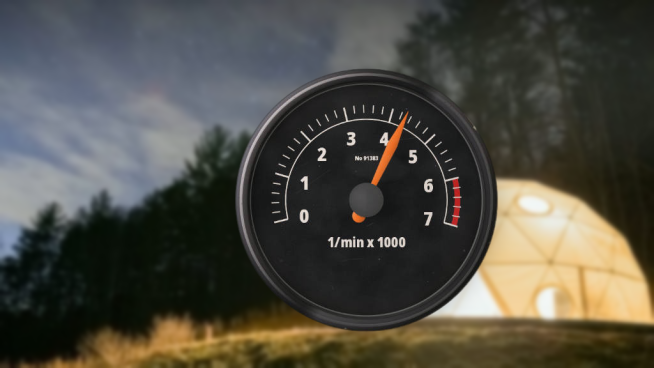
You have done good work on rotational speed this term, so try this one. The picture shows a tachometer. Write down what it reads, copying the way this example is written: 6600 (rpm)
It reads 4300 (rpm)
